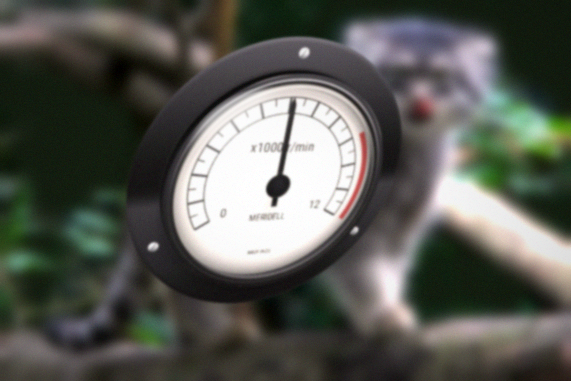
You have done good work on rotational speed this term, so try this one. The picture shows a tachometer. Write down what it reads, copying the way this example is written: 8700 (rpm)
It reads 6000 (rpm)
